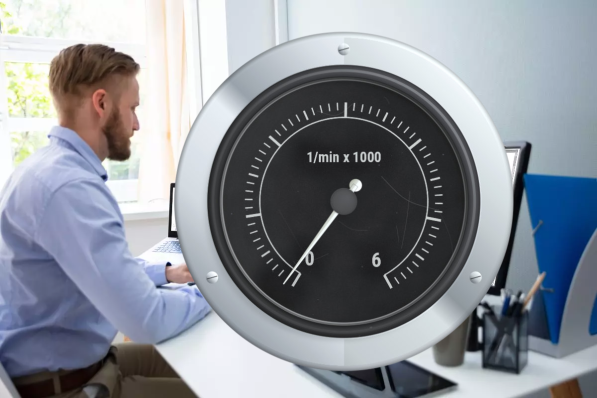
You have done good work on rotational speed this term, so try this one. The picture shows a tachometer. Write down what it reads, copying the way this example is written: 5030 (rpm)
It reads 100 (rpm)
